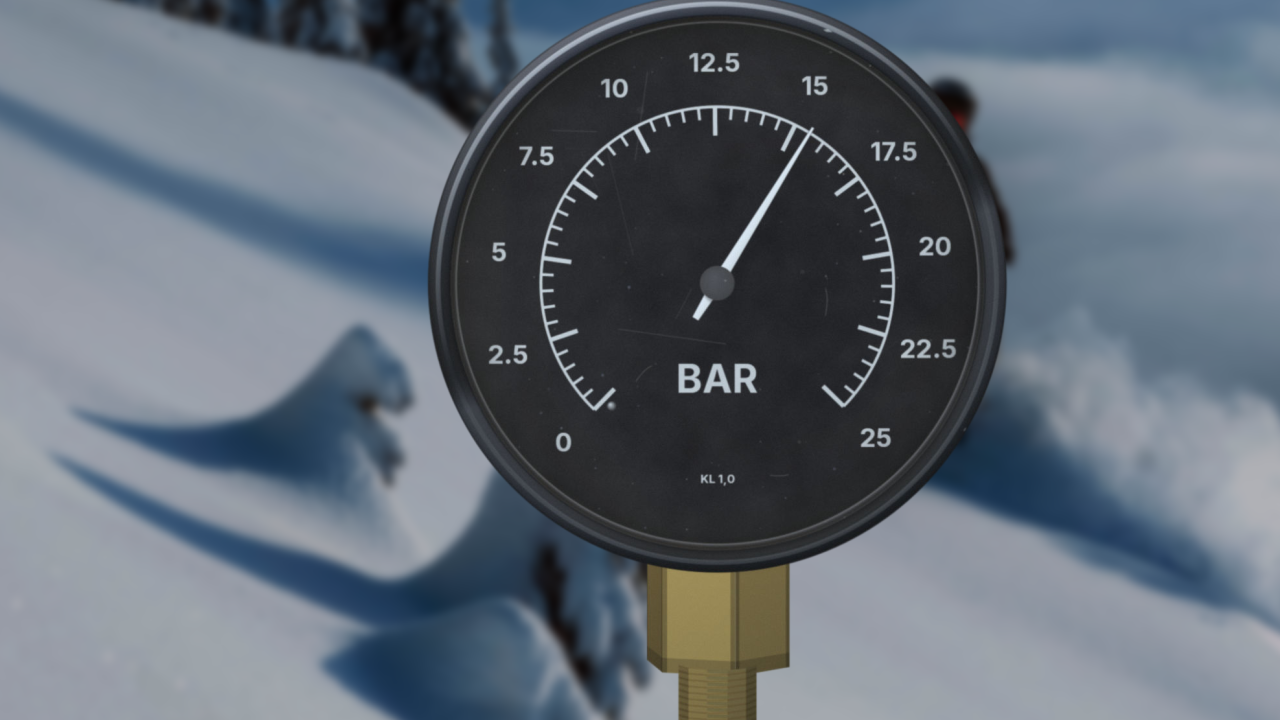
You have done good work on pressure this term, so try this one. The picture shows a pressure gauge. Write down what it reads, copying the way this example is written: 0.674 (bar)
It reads 15.5 (bar)
